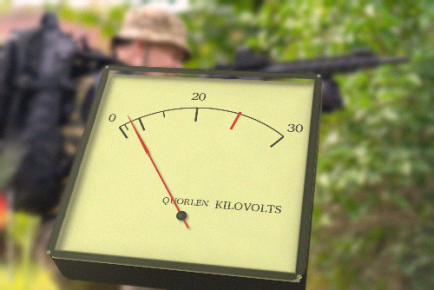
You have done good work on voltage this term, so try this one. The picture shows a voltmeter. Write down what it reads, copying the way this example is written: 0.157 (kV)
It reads 7.5 (kV)
